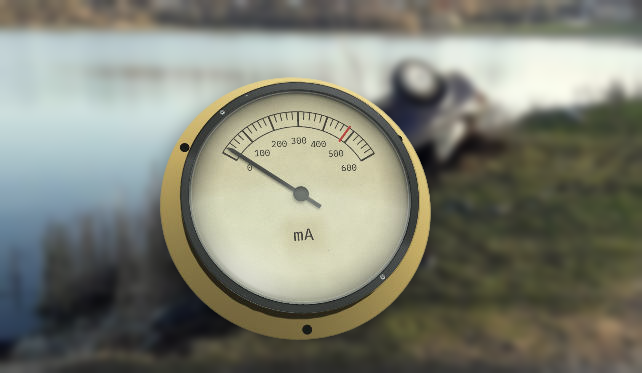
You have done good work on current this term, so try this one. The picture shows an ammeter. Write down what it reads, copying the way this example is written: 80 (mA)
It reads 20 (mA)
